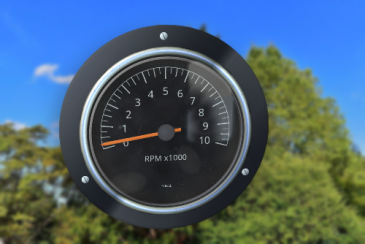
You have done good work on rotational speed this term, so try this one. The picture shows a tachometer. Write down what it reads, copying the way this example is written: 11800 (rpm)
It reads 250 (rpm)
